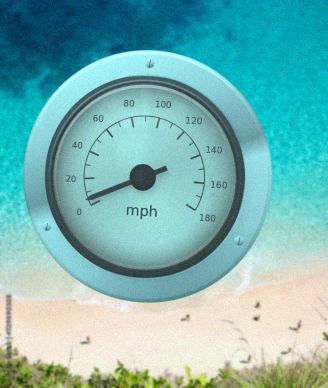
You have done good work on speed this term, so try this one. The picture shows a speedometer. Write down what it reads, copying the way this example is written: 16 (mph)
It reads 5 (mph)
